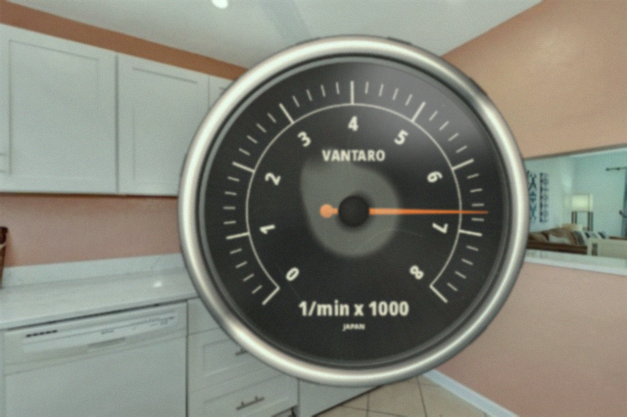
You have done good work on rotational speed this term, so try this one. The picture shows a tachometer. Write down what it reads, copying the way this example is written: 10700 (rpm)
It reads 6700 (rpm)
